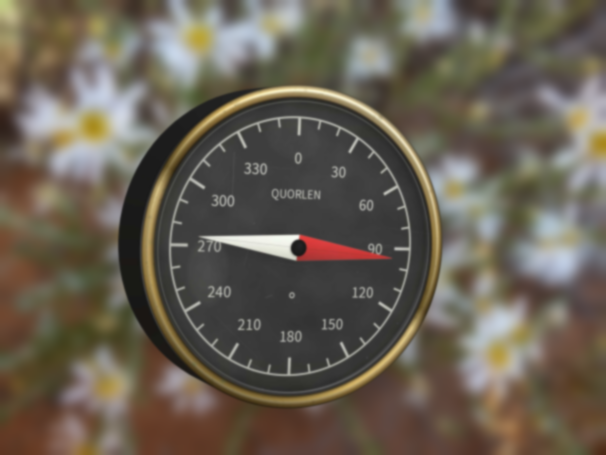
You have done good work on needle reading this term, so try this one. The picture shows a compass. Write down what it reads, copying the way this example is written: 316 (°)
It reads 95 (°)
